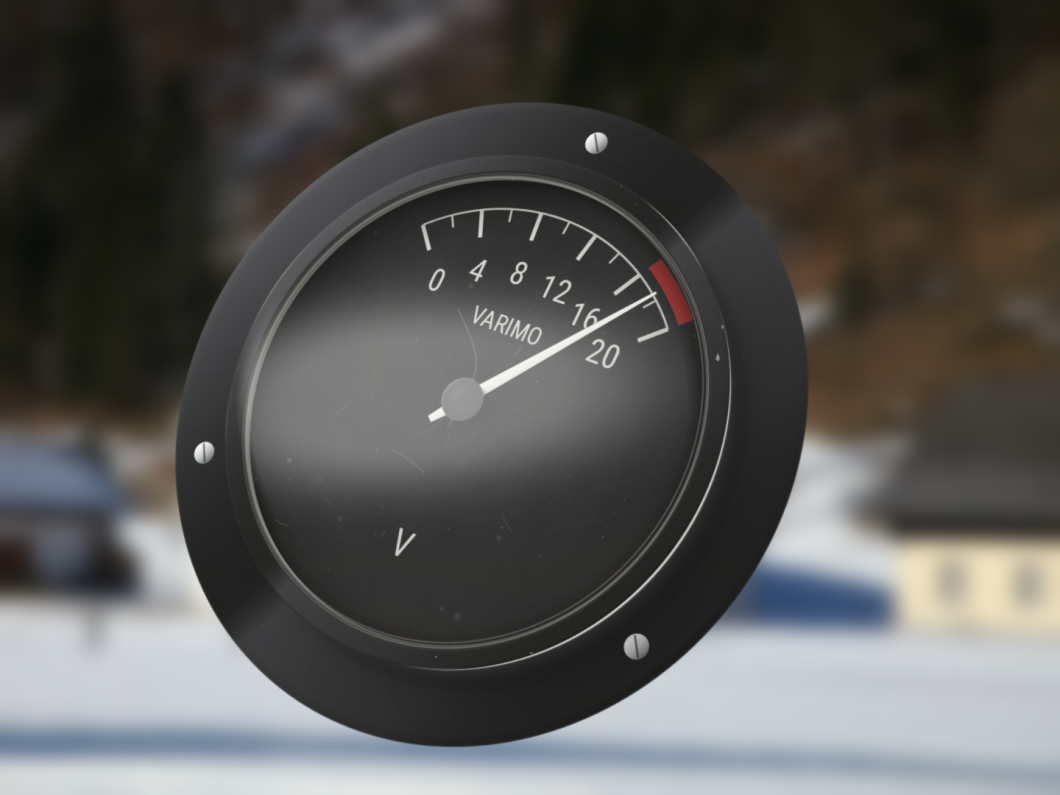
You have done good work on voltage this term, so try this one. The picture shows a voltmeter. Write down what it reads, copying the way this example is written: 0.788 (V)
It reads 18 (V)
